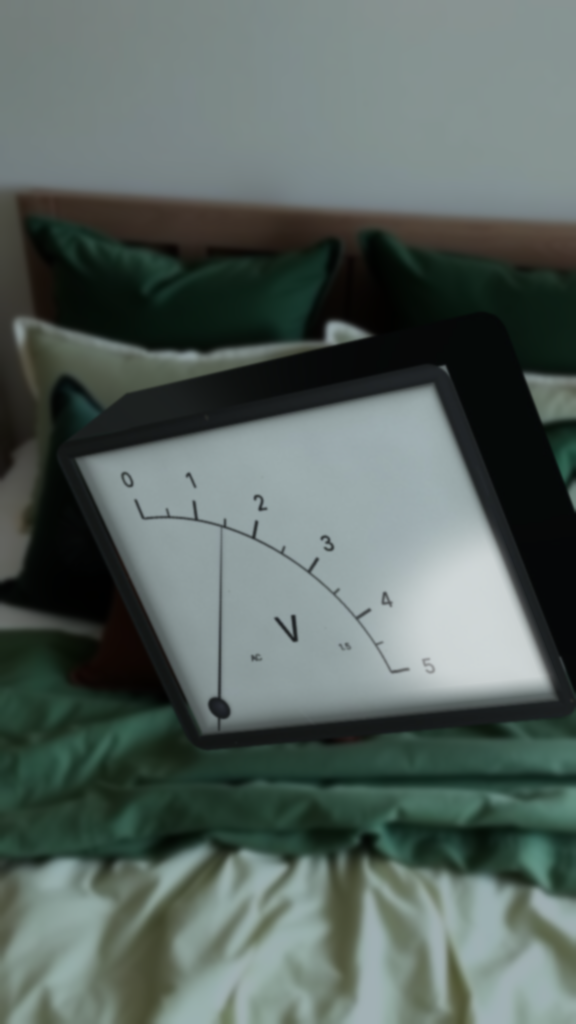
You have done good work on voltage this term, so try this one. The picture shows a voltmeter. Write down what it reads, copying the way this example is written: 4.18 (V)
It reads 1.5 (V)
